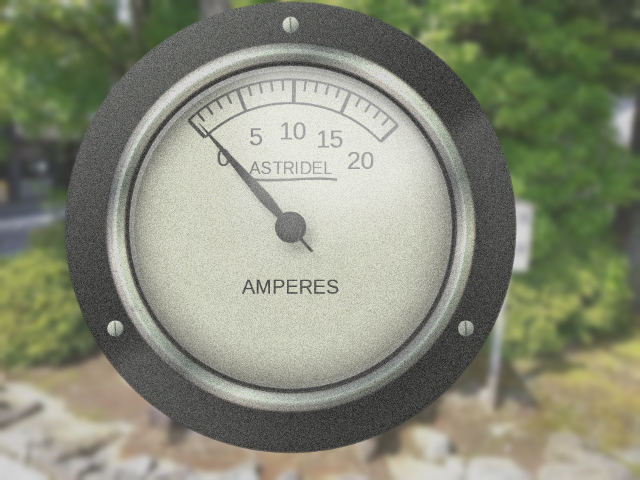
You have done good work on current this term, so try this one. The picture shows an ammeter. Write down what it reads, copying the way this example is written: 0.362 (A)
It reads 0.5 (A)
